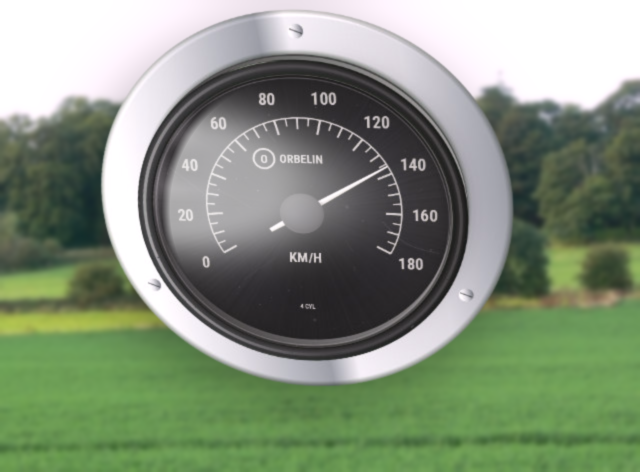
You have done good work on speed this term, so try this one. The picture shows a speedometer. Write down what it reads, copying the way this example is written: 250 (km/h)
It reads 135 (km/h)
